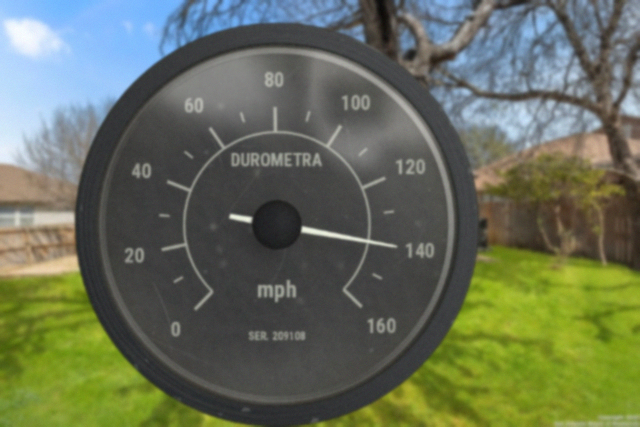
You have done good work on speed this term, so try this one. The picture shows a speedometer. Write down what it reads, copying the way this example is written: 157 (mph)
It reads 140 (mph)
